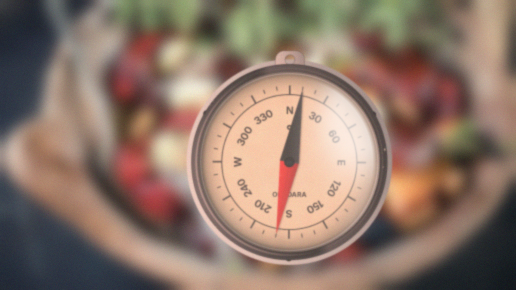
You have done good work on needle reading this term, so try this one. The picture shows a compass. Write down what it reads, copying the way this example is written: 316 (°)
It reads 190 (°)
